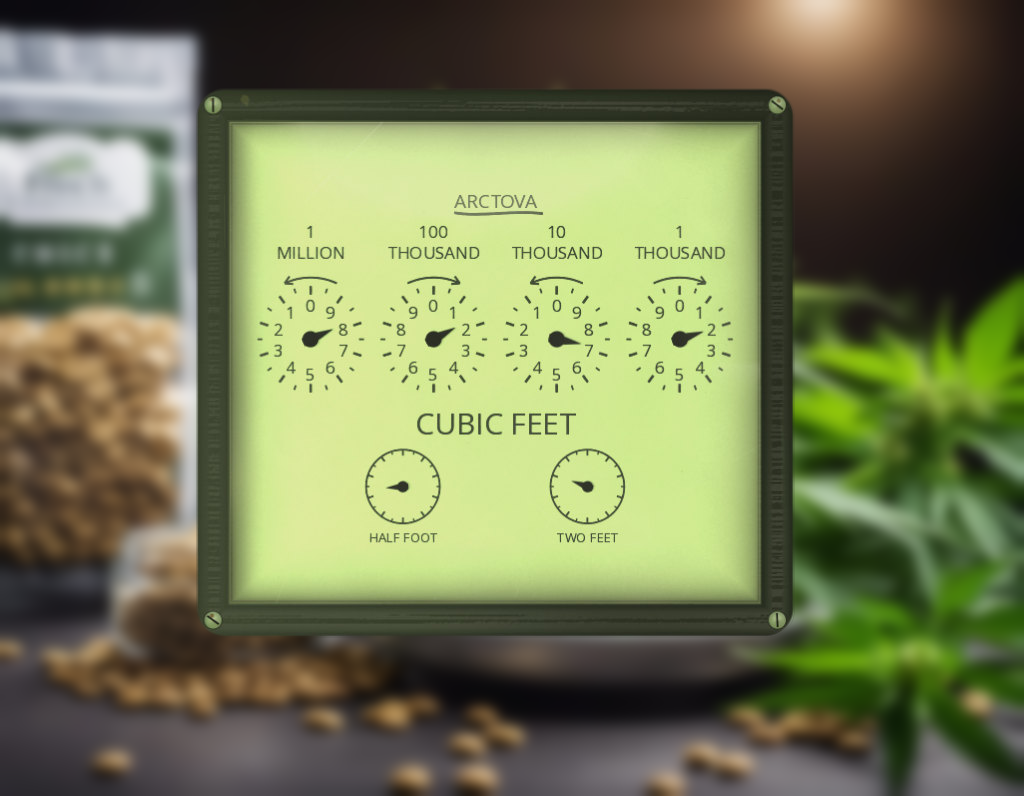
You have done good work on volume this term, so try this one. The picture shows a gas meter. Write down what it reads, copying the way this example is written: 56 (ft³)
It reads 817200 (ft³)
